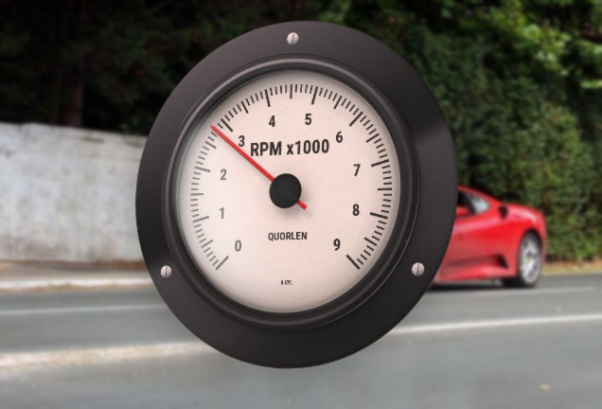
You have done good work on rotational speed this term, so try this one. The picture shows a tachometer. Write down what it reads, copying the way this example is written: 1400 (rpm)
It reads 2800 (rpm)
